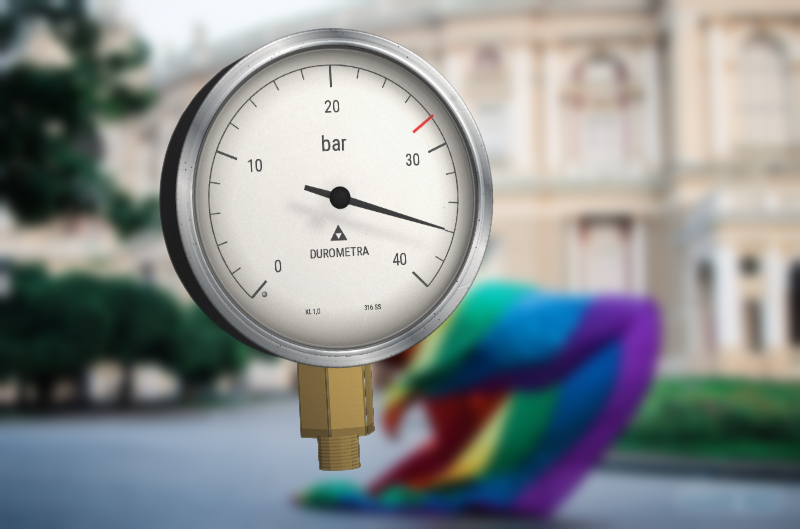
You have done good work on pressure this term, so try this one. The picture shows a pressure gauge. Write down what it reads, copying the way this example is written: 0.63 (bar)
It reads 36 (bar)
